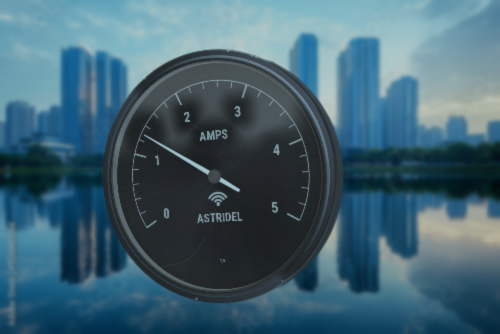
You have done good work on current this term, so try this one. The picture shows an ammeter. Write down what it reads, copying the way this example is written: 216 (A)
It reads 1.3 (A)
